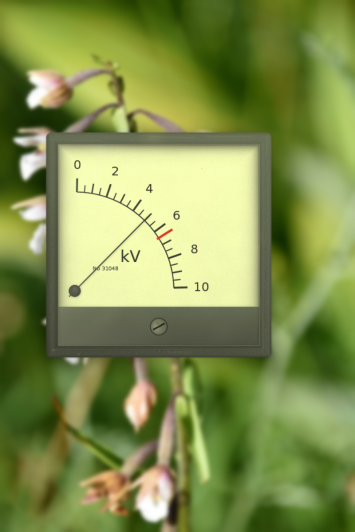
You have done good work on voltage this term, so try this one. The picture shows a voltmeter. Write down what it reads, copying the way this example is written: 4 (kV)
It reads 5 (kV)
